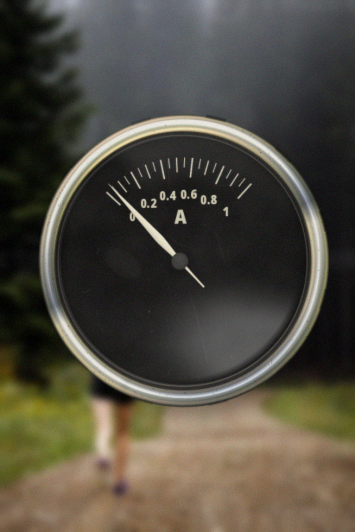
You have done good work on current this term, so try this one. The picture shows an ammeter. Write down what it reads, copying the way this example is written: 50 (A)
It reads 0.05 (A)
